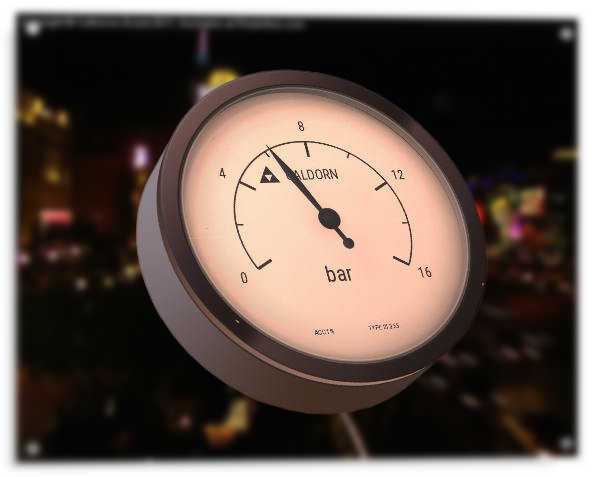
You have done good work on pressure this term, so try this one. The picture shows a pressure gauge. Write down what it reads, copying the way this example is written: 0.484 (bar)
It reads 6 (bar)
